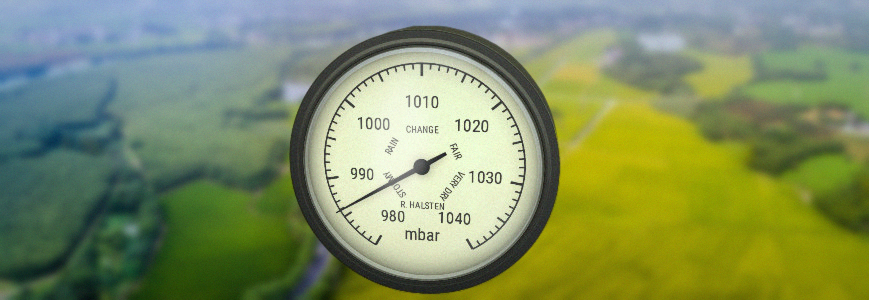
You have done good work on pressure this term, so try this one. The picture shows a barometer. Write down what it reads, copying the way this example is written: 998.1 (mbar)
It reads 986 (mbar)
